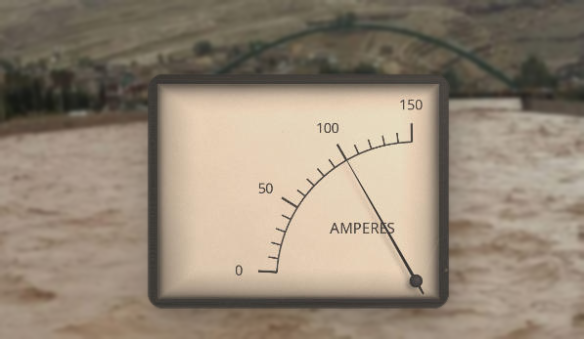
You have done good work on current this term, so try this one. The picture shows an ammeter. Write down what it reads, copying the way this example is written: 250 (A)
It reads 100 (A)
